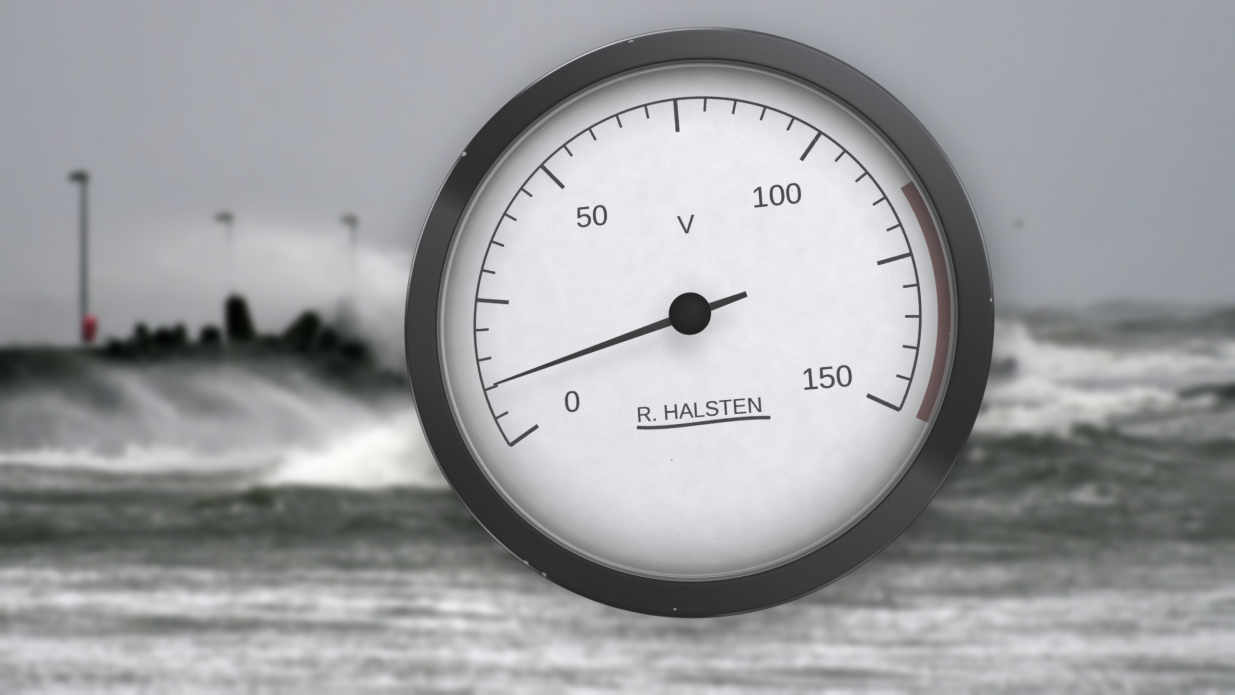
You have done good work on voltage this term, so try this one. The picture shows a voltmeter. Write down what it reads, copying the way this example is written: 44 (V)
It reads 10 (V)
